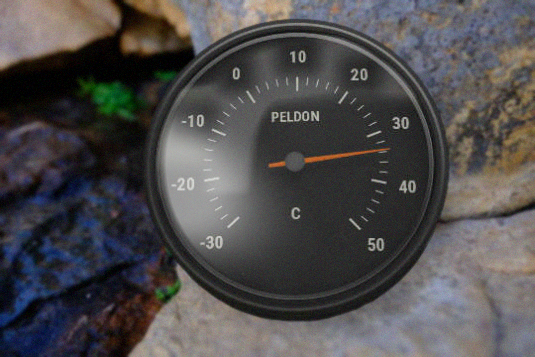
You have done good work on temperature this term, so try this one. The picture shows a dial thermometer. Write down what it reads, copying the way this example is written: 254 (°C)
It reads 34 (°C)
